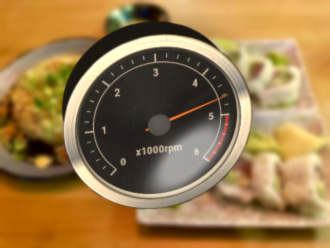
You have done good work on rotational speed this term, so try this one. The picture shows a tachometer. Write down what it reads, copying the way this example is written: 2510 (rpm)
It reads 4600 (rpm)
